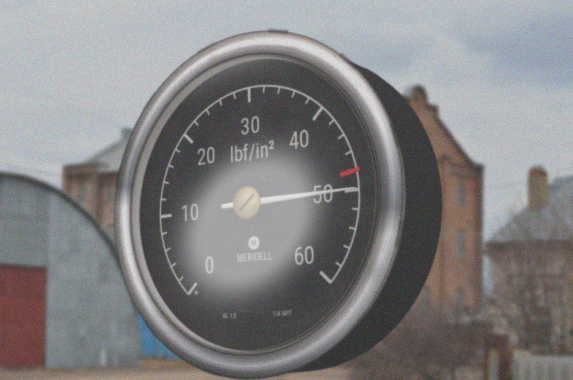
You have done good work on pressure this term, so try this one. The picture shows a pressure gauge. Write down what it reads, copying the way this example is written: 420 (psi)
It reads 50 (psi)
